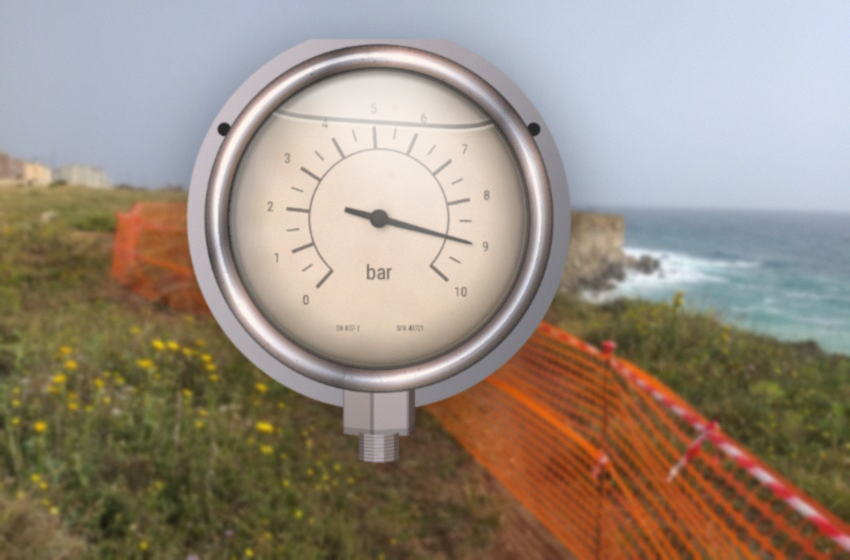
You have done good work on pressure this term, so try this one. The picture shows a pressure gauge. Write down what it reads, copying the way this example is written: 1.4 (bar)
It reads 9 (bar)
